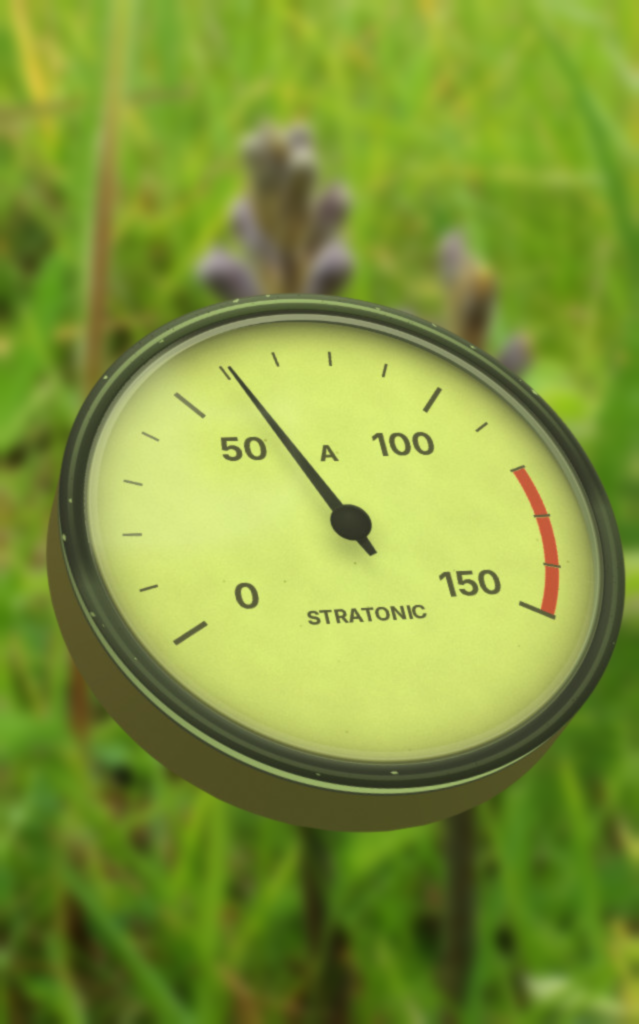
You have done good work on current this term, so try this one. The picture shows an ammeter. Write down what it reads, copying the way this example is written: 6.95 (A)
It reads 60 (A)
